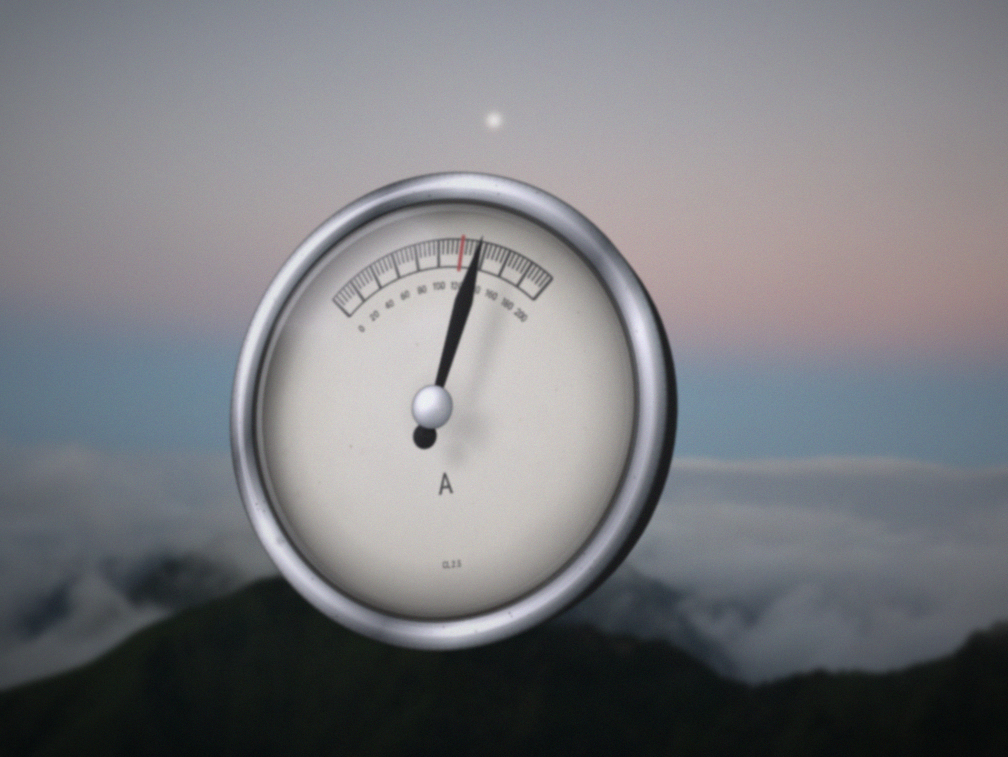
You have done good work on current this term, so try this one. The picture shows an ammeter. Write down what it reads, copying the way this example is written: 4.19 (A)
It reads 140 (A)
